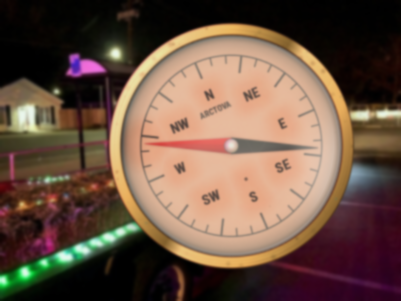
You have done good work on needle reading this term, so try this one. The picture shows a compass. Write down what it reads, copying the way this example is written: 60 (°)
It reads 295 (°)
